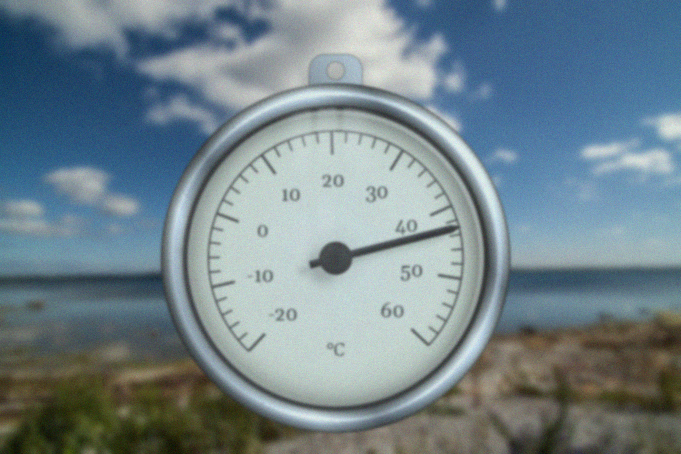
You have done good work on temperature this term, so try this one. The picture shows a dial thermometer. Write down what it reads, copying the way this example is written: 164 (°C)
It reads 43 (°C)
